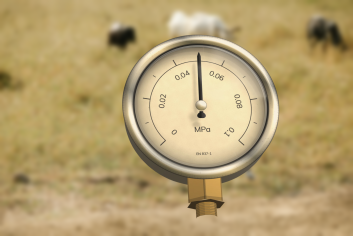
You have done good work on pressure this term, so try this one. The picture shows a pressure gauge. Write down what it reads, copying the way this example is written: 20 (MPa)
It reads 0.05 (MPa)
